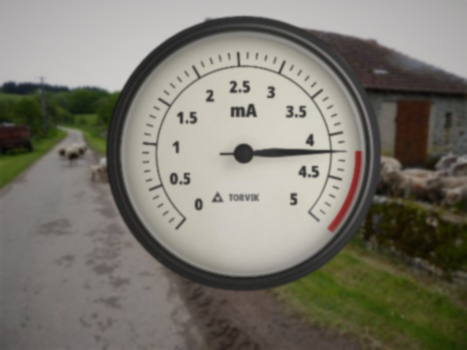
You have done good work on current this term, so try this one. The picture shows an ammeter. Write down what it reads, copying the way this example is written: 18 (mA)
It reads 4.2 (mA)
